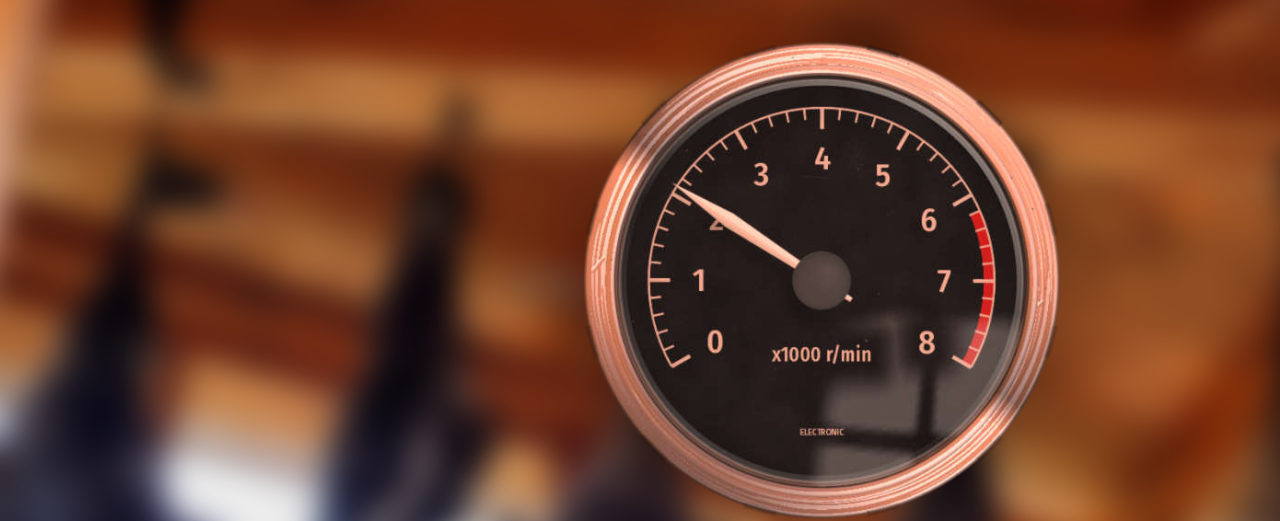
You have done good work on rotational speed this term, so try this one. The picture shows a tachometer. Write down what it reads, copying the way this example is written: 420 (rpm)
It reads 2100 (rpm)
